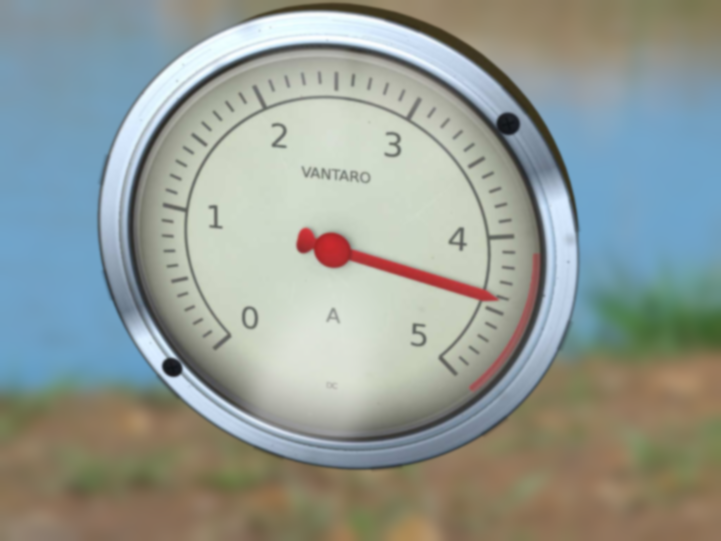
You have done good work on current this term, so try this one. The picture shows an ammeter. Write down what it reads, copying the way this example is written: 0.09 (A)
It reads 4.4 (A)
